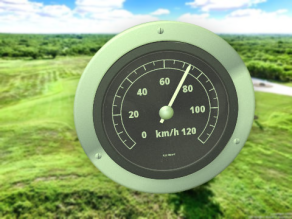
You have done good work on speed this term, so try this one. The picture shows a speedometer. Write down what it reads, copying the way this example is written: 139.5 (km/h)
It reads 72.5 (km/h)
